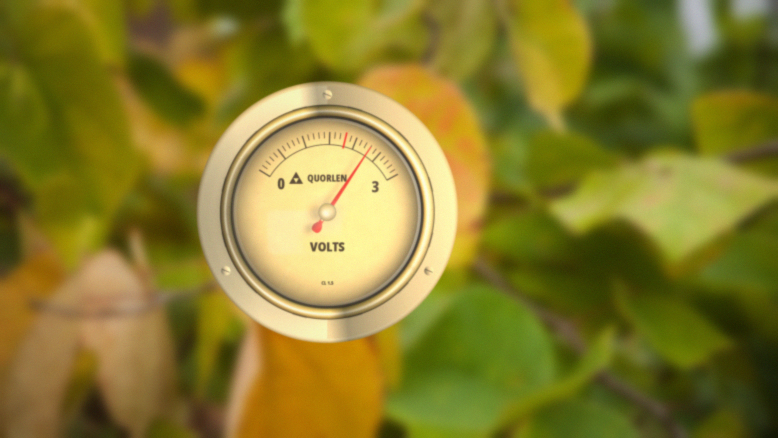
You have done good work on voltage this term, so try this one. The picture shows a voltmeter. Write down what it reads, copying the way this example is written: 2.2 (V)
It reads 2.3 (V)
